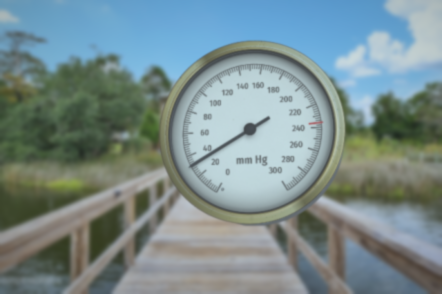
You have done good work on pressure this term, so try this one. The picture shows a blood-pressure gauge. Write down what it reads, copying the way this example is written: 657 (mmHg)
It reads 30 (mmHg)
